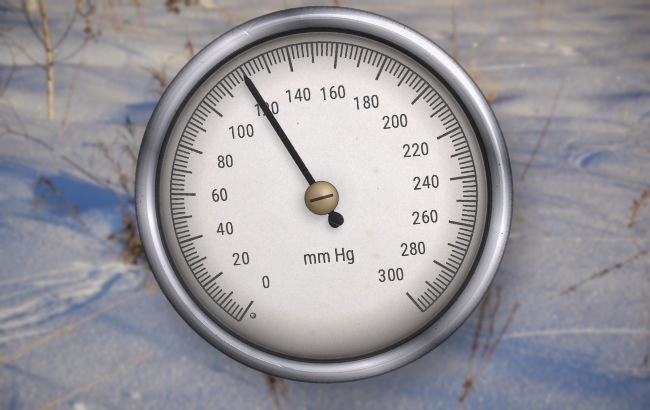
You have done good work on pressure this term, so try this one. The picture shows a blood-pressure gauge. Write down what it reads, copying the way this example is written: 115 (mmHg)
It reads 120 (mmHg)
